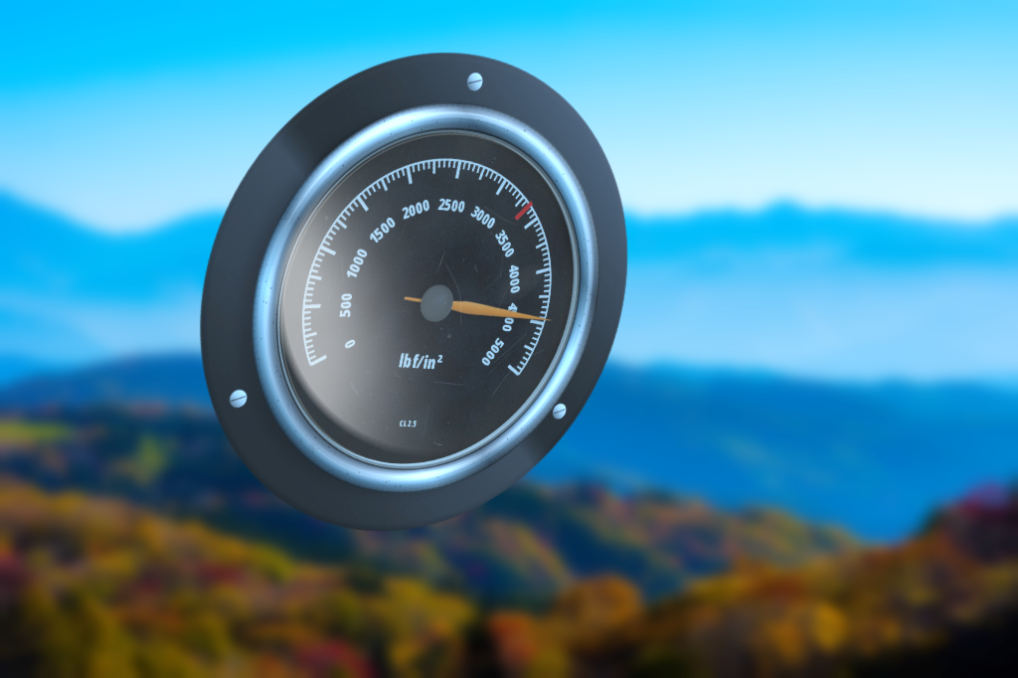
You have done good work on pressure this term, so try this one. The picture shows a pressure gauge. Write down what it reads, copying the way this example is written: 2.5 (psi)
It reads 4450 (psi)
